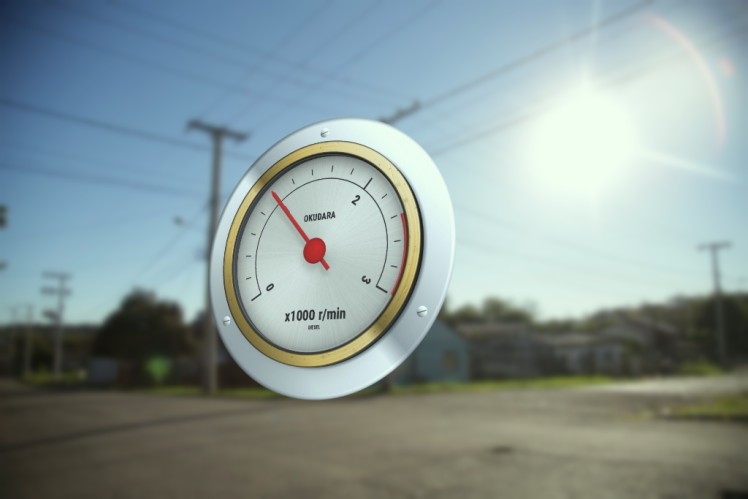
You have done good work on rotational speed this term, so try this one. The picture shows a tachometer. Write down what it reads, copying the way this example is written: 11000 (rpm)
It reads 1000 (rpm)
